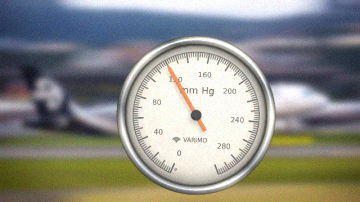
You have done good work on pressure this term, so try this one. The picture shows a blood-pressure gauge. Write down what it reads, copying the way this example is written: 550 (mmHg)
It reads 120 (mmHg)
